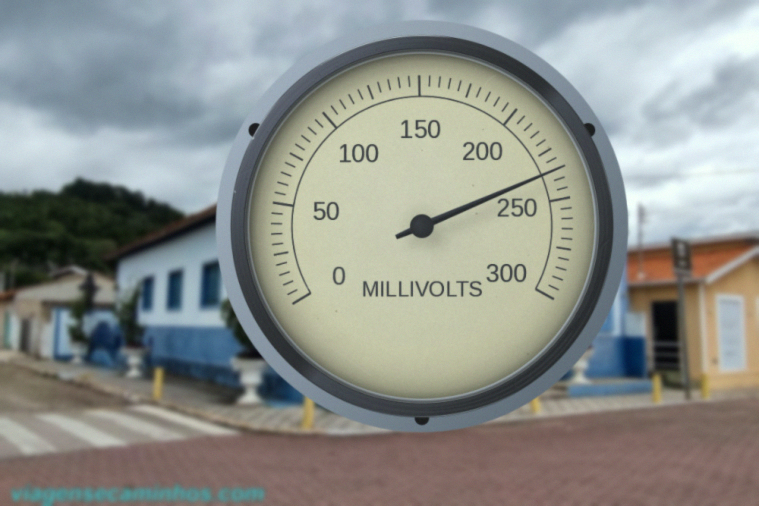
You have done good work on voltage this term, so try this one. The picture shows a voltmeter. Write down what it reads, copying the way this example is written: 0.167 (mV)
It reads 235 (mV)
